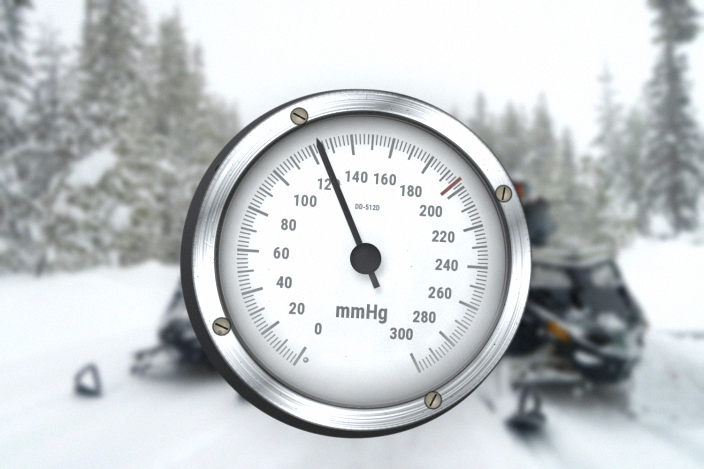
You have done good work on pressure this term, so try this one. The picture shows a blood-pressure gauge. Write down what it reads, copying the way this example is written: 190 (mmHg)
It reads 124 (mmHg)
